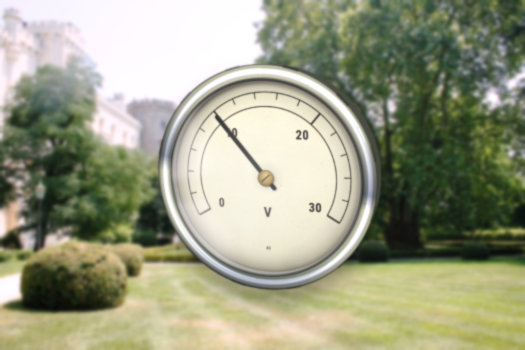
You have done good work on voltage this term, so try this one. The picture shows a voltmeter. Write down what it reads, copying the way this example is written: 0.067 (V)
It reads 10 (V)
